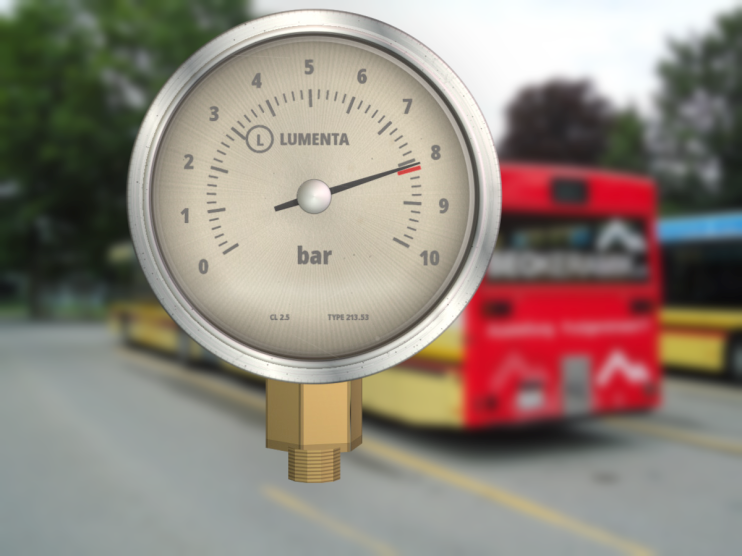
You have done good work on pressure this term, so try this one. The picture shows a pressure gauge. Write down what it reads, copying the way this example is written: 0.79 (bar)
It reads 8.1 (bar)
